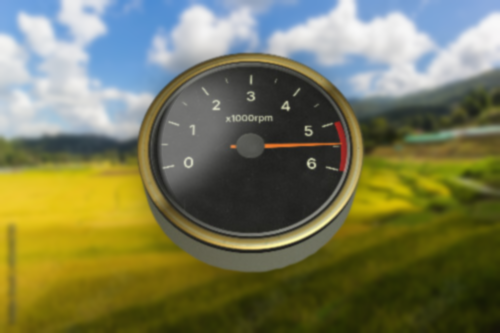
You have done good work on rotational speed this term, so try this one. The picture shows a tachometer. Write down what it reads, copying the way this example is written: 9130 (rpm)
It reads 5500 (rpm)
